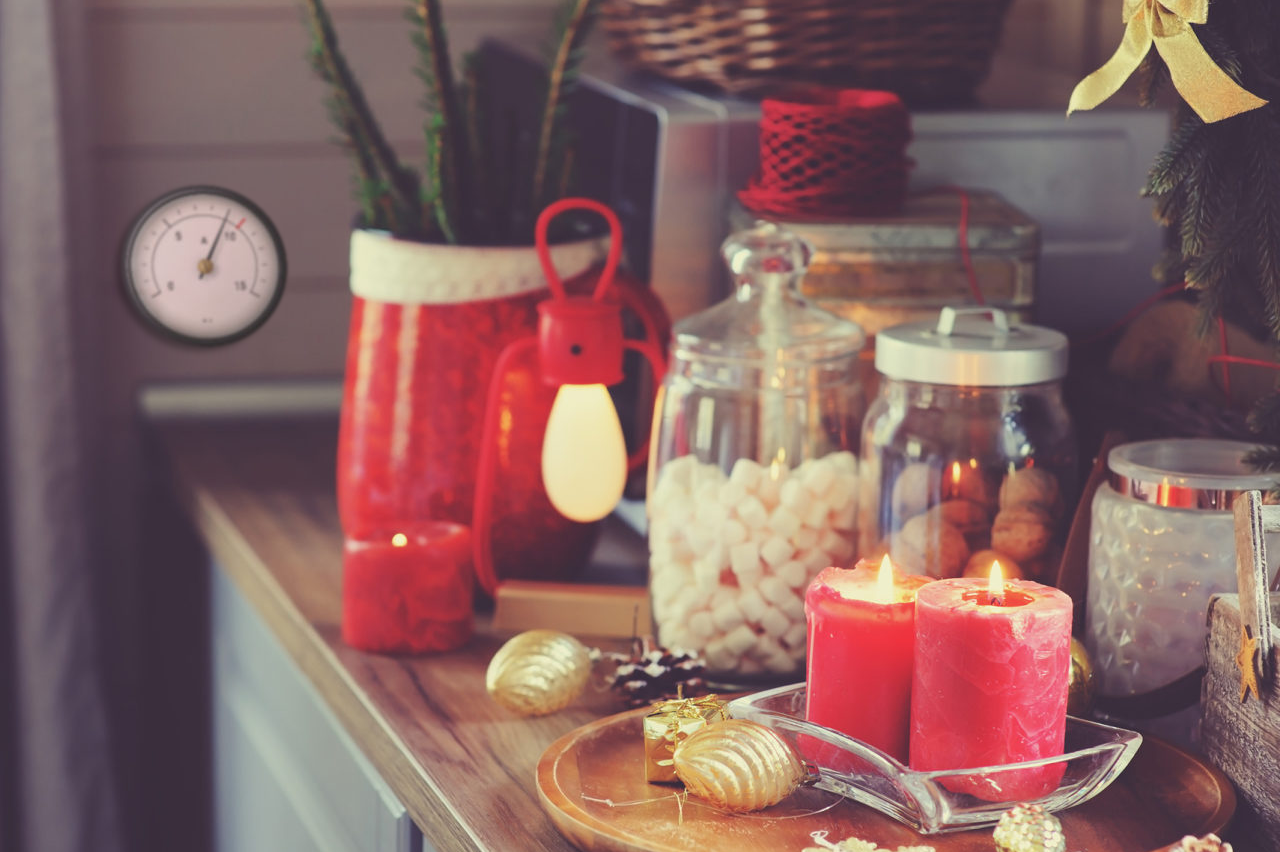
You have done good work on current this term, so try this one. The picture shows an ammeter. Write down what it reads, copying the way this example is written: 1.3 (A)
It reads 9 (A)
